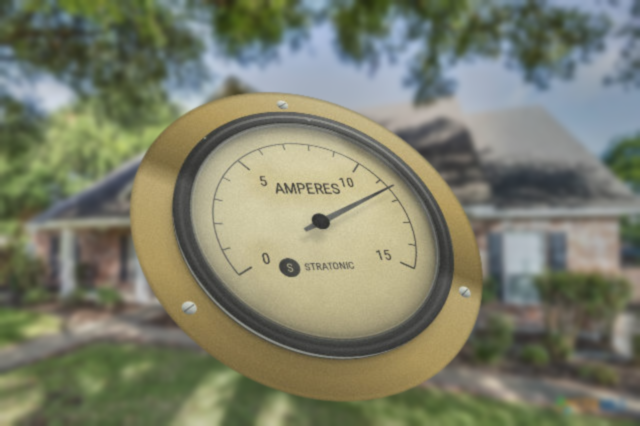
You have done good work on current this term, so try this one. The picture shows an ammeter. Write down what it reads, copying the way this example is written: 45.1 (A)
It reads 11.5 (A)
